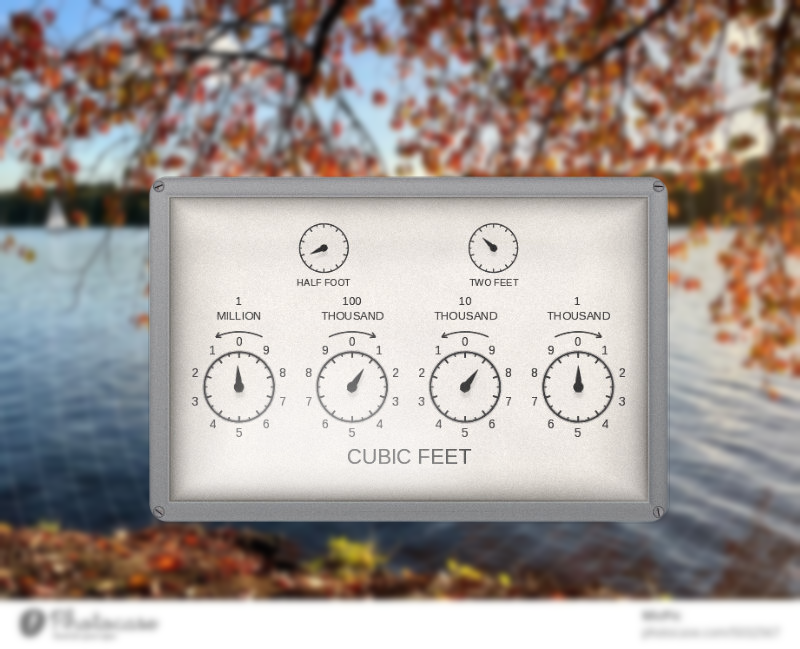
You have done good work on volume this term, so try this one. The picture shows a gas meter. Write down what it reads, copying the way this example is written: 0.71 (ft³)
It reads 9000 (ft³)
